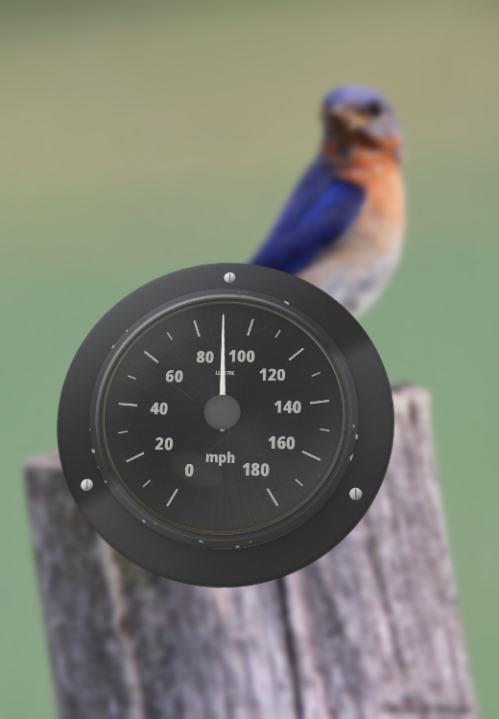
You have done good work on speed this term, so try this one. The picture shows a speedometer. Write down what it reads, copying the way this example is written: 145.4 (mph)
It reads 90 (mph)
